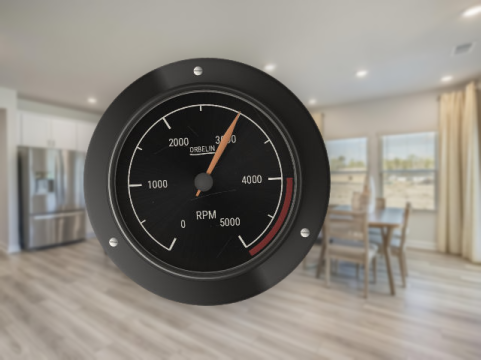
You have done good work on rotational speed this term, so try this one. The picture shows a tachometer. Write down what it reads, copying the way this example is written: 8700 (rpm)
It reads 3000 (rpm)
